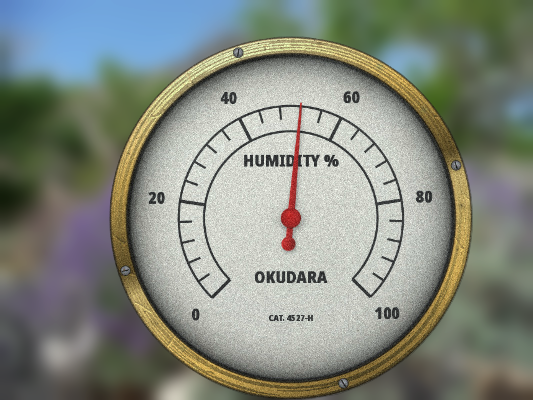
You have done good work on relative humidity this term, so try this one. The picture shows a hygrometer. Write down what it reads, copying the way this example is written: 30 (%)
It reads 52 (%)
